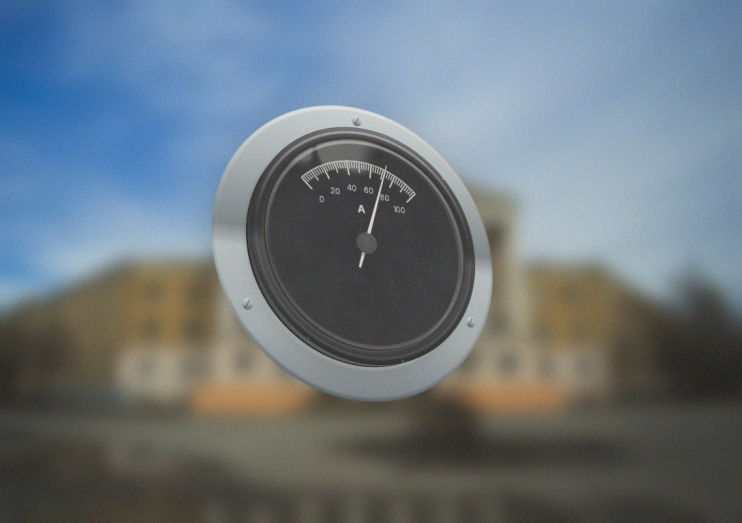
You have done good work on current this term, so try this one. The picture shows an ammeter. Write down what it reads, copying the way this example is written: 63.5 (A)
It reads 70 (A)
